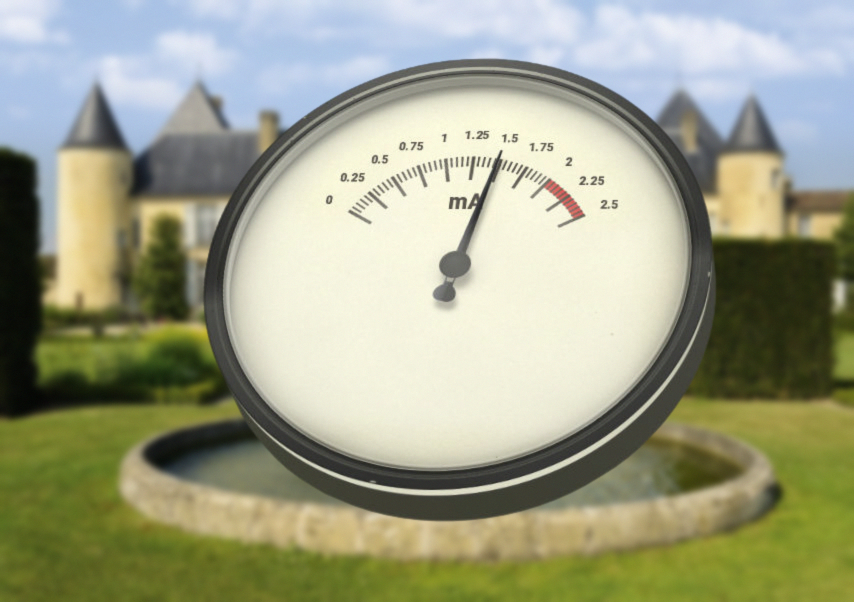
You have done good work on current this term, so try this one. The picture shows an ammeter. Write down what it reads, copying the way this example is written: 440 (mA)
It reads 1.5 (mA)
